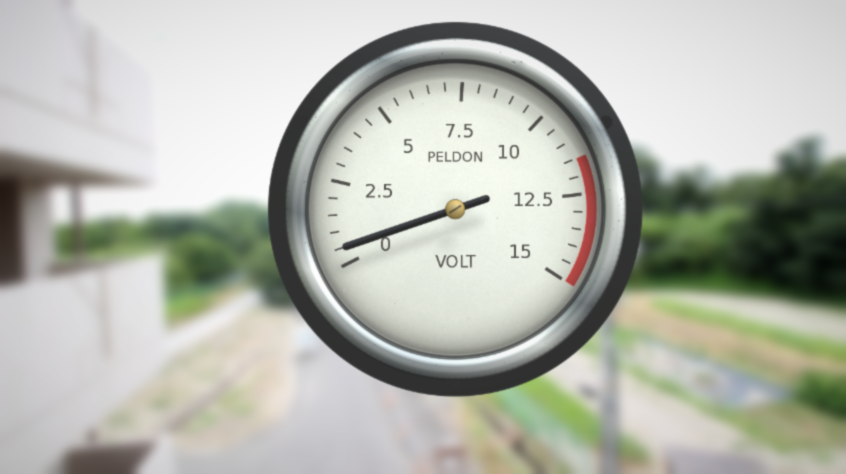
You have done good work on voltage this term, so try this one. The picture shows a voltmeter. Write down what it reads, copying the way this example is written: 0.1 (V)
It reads 0.5 (V)
